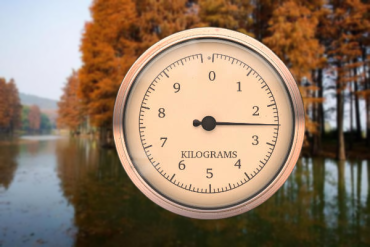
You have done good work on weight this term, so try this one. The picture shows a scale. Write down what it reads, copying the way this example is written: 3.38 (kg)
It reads 2.5 (kg)
